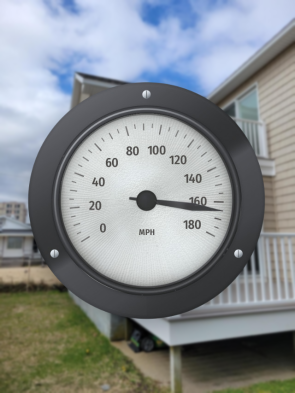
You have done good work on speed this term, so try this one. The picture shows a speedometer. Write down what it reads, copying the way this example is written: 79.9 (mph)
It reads 165 (mph)
